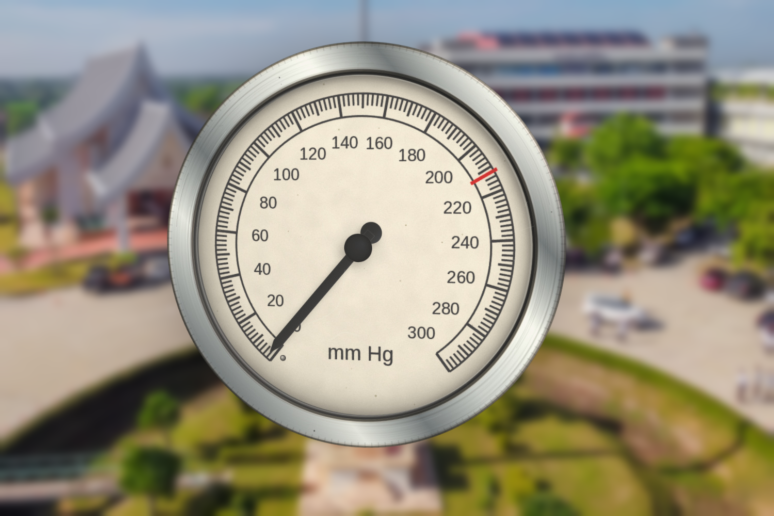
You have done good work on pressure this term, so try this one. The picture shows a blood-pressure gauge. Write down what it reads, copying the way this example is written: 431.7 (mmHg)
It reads 2 (mmHg)
